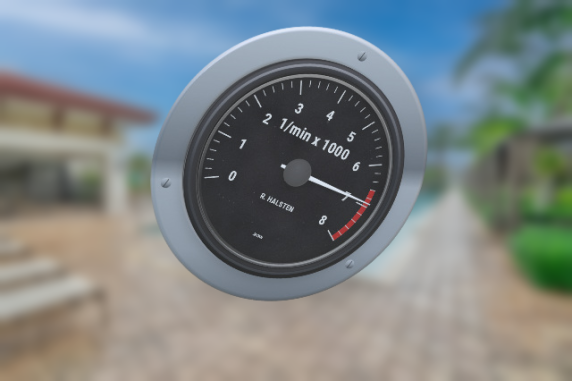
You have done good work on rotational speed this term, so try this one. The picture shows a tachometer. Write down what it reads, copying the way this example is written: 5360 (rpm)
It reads 6900 (rpm)
